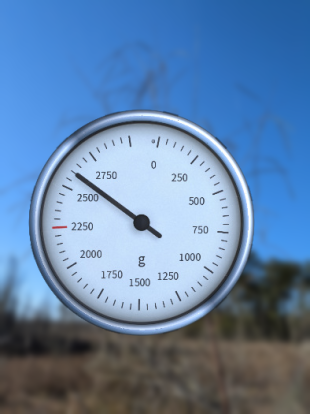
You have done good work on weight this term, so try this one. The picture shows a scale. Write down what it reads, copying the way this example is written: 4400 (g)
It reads 2600 (g)
